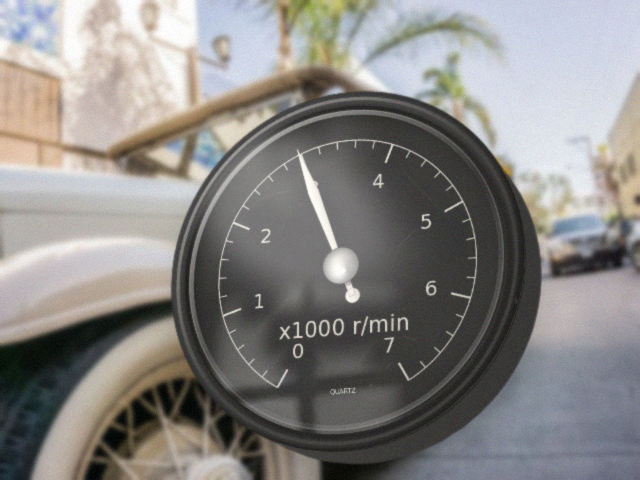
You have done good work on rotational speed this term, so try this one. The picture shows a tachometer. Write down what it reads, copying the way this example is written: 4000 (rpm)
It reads 3000 (rpm)
